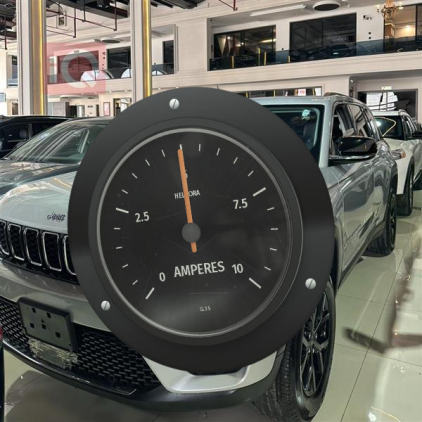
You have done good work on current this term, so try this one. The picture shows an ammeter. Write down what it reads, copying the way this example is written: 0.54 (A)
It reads 5 (A)
